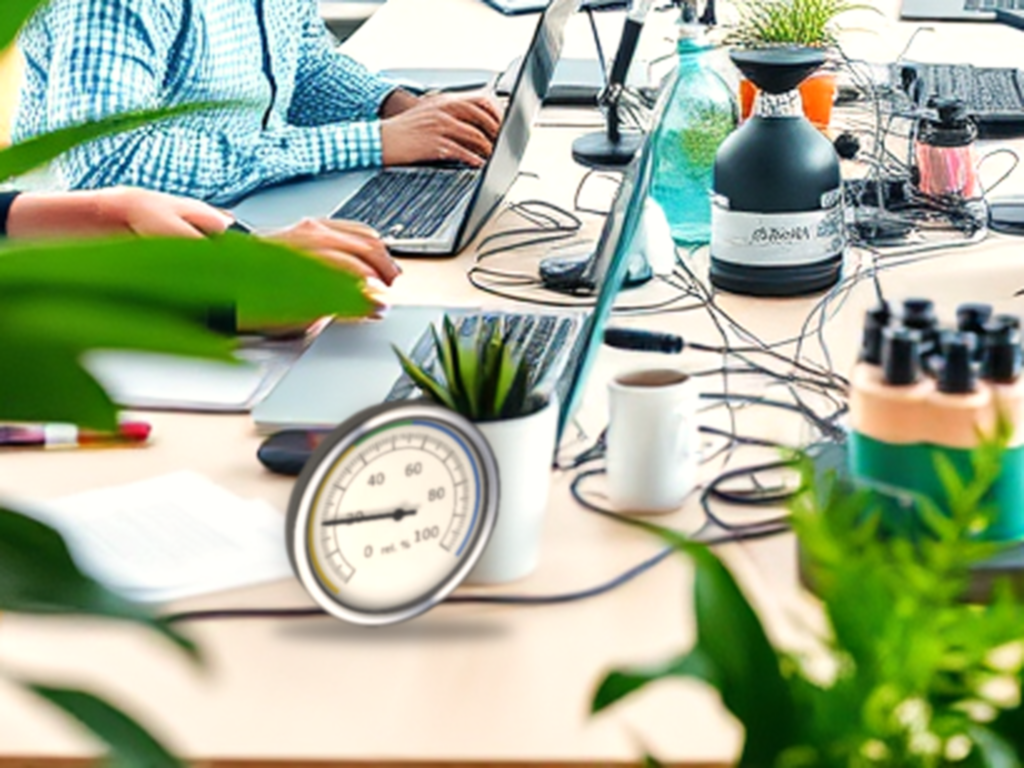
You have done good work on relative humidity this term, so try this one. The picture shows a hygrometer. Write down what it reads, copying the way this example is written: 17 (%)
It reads 20 (%)
